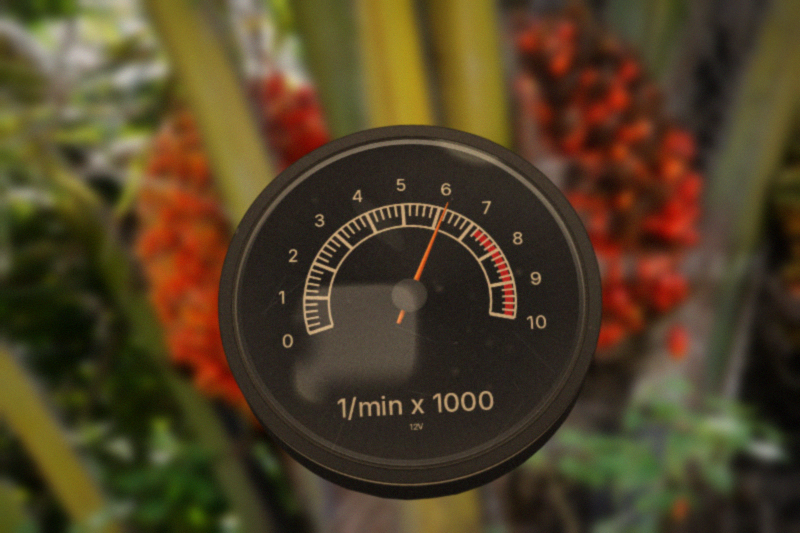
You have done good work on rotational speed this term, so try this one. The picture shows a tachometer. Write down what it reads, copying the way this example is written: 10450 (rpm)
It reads 6200 (rpm)
